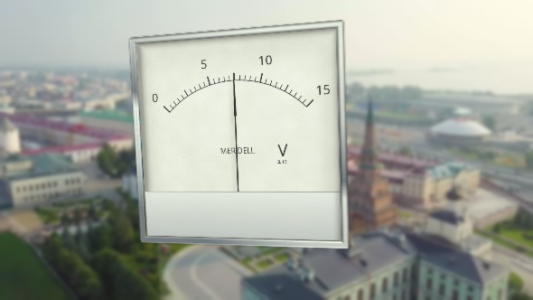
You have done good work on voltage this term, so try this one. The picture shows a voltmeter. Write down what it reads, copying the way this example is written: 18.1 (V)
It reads 7.5 (V)
